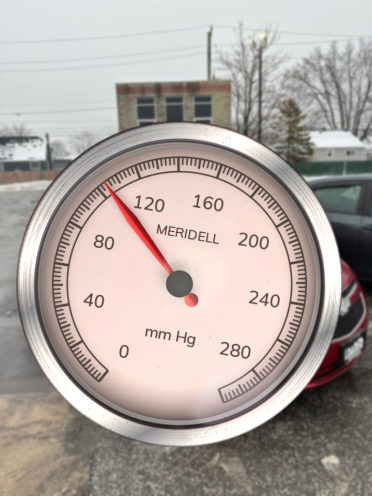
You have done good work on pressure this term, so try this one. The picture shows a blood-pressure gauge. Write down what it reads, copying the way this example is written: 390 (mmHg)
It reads 104 (mmHg)
